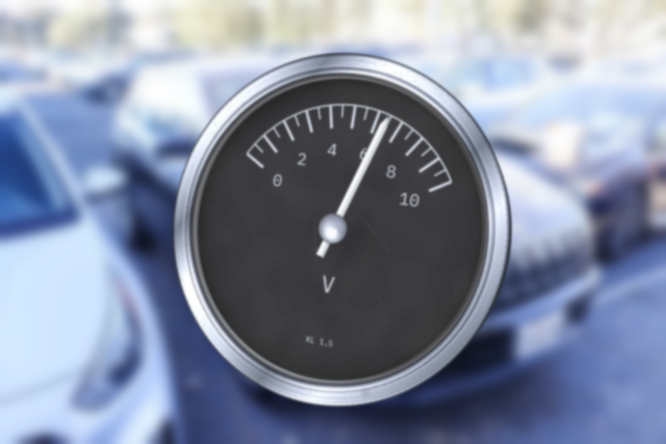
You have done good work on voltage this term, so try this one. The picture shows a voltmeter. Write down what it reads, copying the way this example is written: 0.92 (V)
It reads 6.5 (V)
